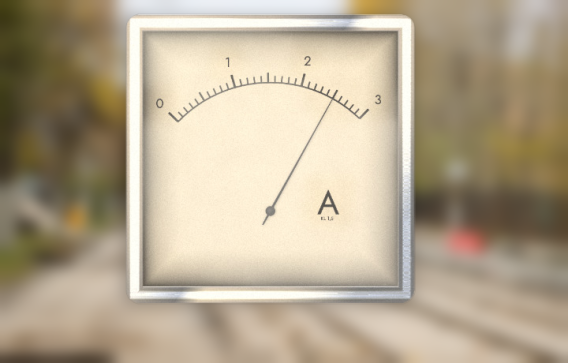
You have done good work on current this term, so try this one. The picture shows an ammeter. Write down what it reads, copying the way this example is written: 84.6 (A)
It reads 2.5 (A)
